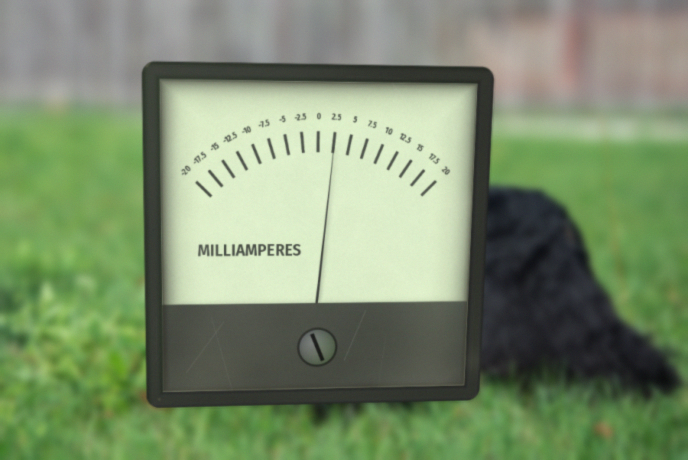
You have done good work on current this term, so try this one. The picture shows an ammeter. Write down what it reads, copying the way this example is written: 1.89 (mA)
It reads 2.5 (mA)
